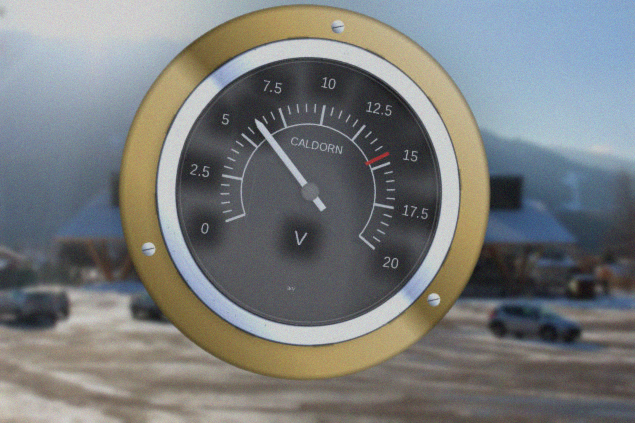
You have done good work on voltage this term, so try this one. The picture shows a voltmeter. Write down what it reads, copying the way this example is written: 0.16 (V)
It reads 6 (V)
